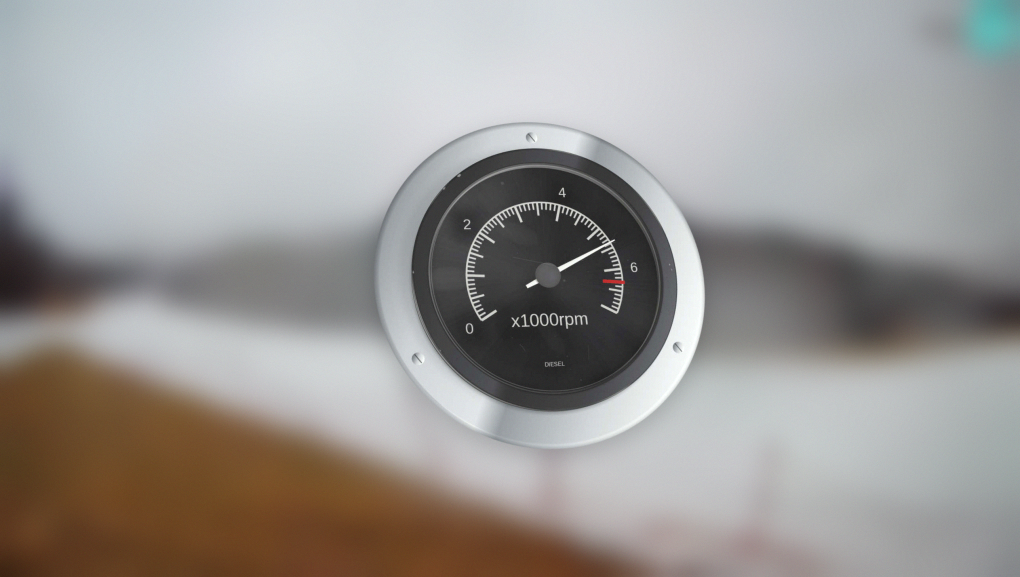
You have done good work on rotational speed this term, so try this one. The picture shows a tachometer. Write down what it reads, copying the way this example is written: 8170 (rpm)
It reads 5400 (rpm)
